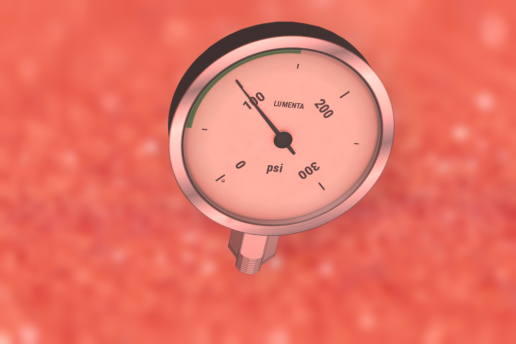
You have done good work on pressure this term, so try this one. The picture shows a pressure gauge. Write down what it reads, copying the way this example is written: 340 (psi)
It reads 100 (psi)
